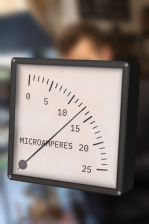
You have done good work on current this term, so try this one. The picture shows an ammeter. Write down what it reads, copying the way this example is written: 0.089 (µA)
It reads 13 (µA)
